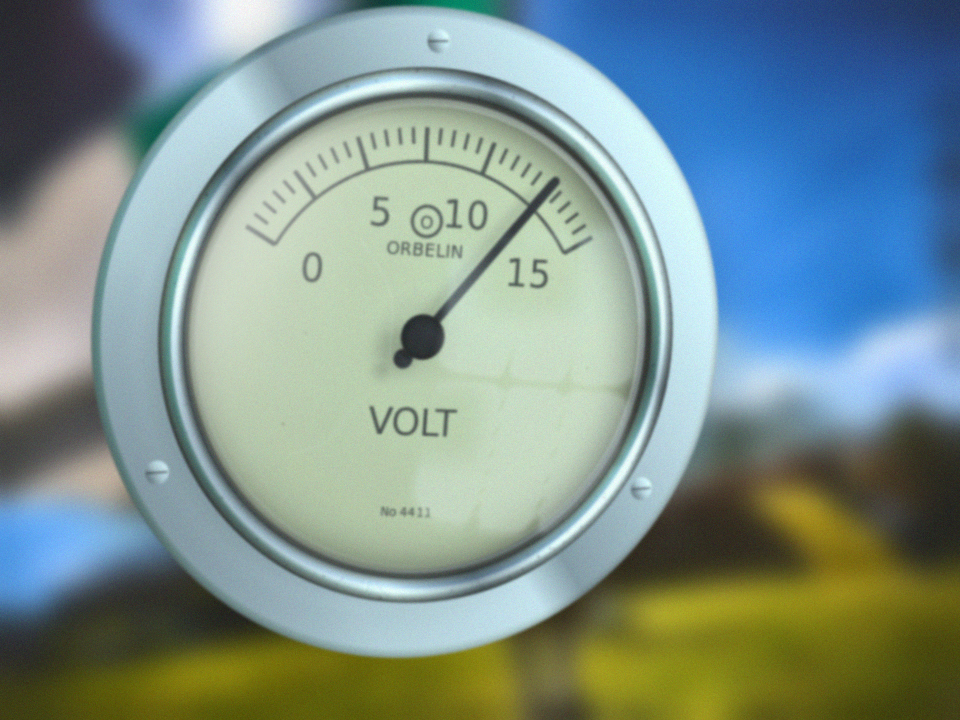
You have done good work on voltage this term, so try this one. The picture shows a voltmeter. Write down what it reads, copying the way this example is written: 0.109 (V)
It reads 12.5 (V)
